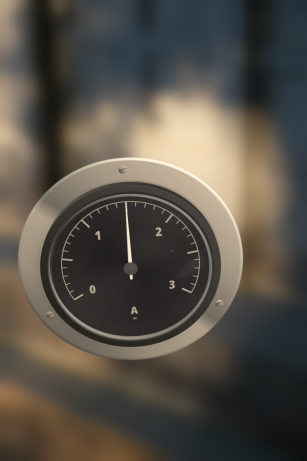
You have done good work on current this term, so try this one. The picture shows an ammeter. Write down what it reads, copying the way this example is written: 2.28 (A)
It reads 1.5 (A)
